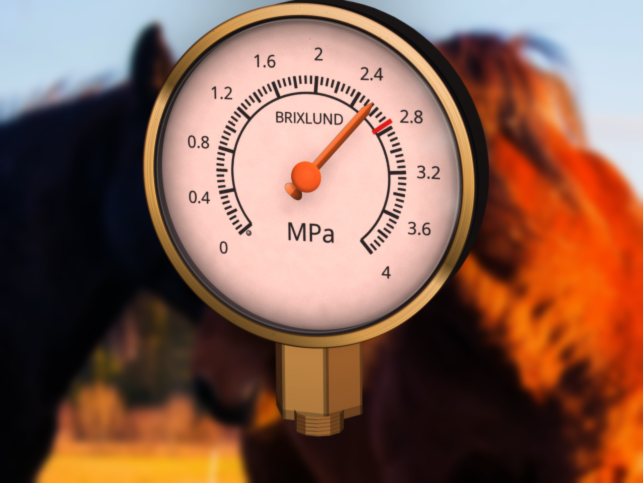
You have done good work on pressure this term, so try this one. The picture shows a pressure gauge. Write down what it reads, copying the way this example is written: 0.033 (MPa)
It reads 2.55 (MPa)
